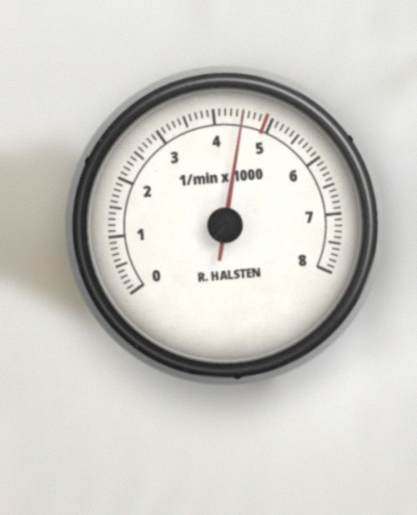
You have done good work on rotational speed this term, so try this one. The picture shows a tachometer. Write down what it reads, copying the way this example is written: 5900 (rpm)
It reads 4500 (rpm)
